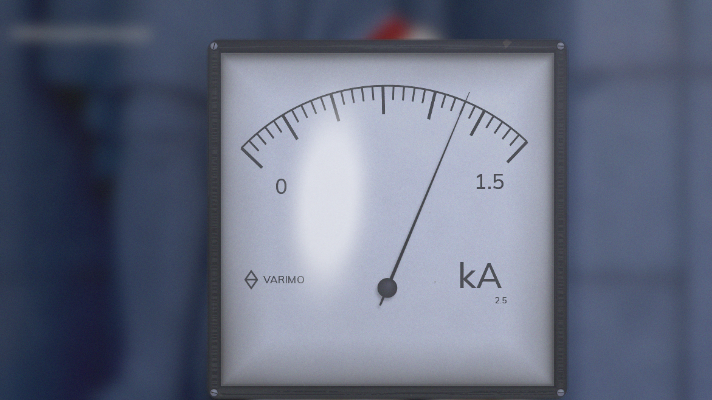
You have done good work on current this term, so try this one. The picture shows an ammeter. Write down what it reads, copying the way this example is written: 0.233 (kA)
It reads 1.15 (kA)
